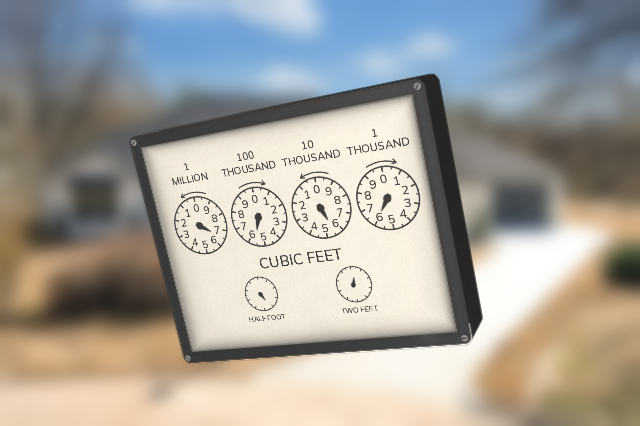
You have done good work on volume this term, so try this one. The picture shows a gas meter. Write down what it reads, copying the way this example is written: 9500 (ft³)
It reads 655600 (ft³)
